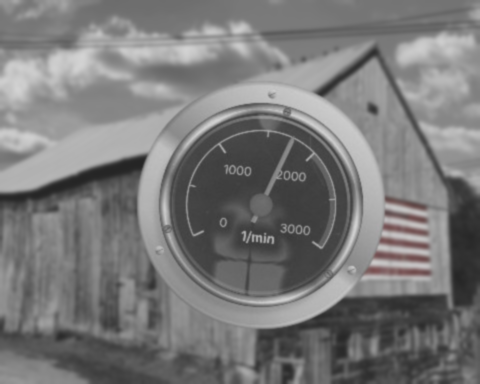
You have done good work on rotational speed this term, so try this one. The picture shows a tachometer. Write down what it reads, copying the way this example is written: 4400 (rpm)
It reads 1750 (rpm)
